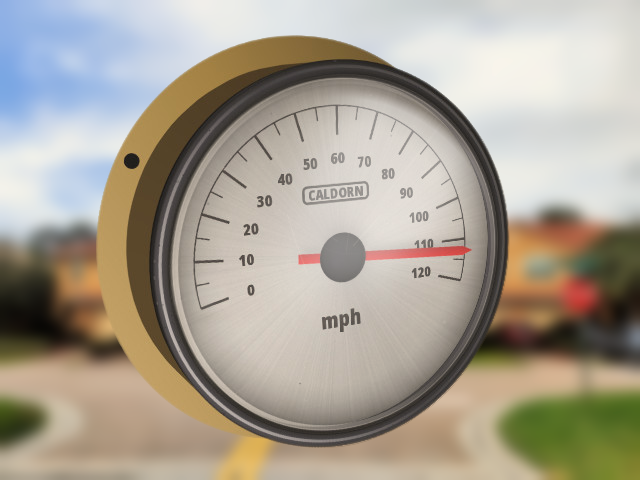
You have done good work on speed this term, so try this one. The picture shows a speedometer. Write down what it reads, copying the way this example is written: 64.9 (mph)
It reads 112.5 (mph)
